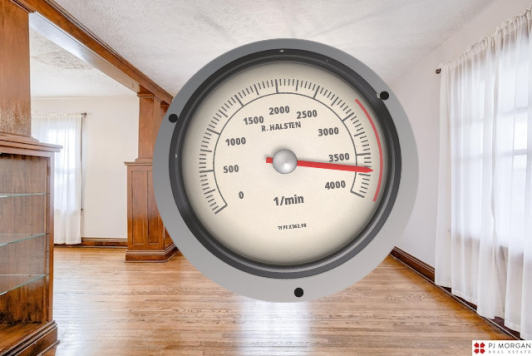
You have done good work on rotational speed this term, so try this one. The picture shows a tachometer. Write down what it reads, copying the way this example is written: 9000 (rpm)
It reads 3700 (rpm)
